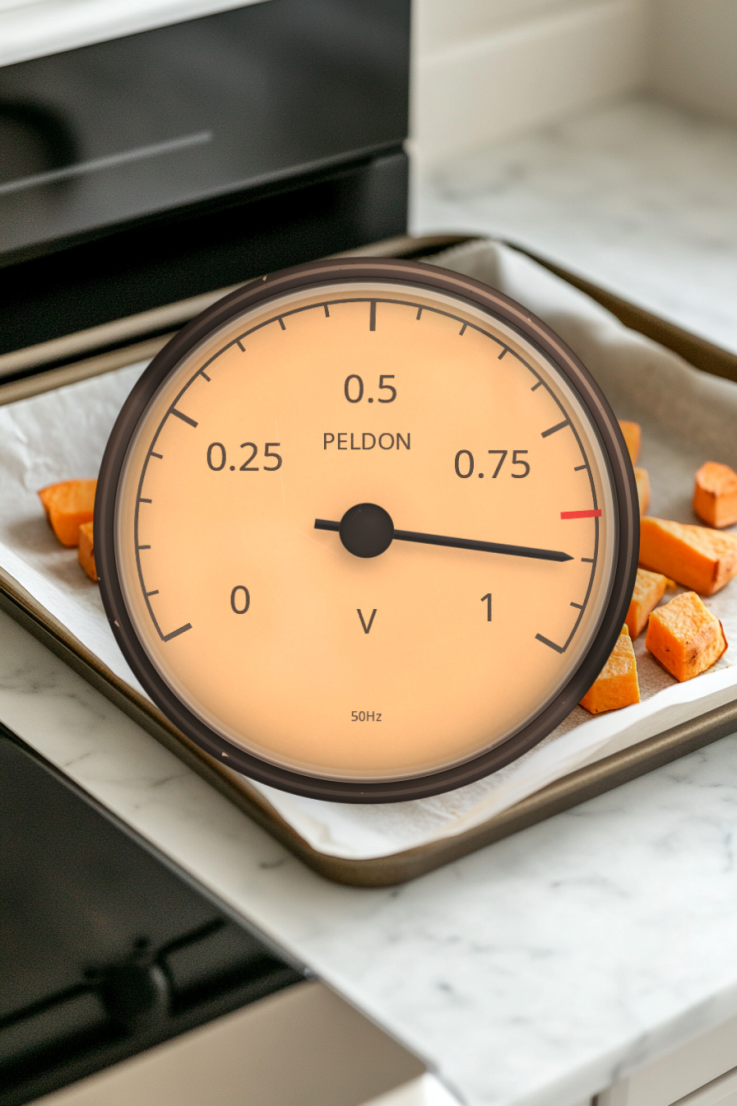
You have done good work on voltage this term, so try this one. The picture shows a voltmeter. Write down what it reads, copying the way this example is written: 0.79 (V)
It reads 0.9 (V)
